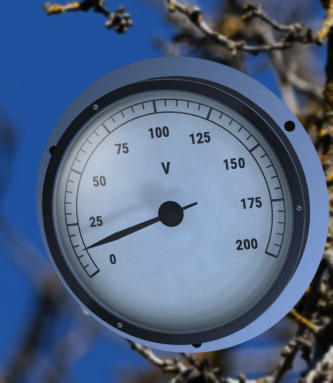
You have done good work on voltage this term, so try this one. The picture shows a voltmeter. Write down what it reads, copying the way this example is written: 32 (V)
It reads 12.5 (V)
